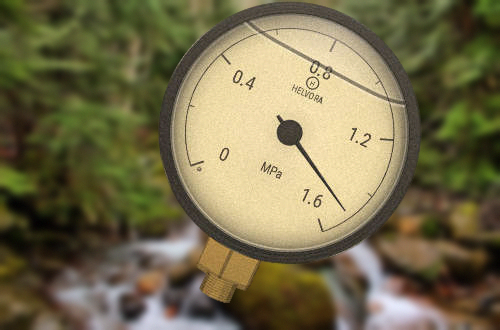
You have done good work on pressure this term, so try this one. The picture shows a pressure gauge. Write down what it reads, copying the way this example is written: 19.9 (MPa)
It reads 1.5 (MPa)
